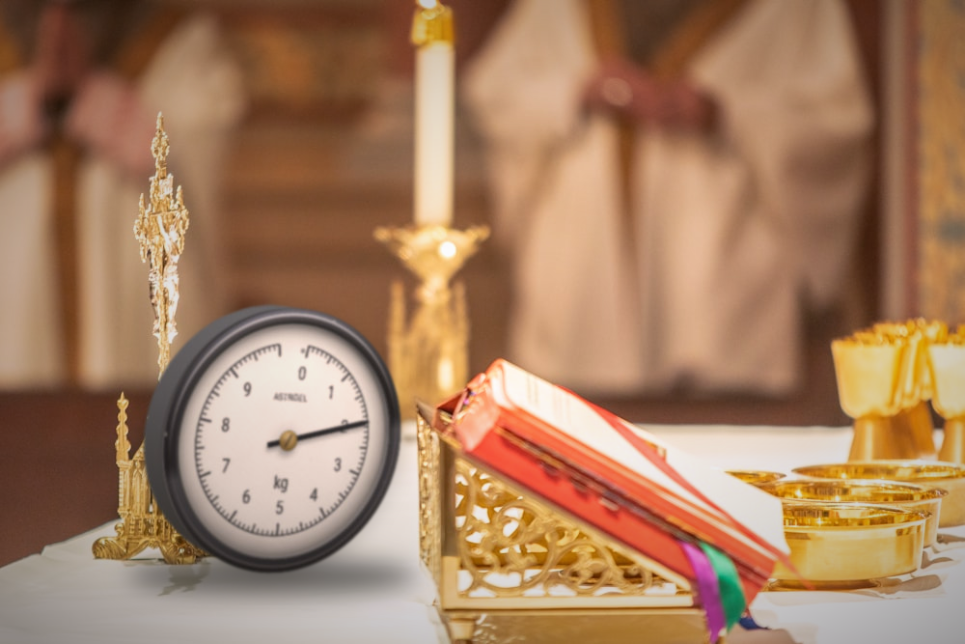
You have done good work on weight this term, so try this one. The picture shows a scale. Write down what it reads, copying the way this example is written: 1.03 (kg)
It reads 2 (kg)
